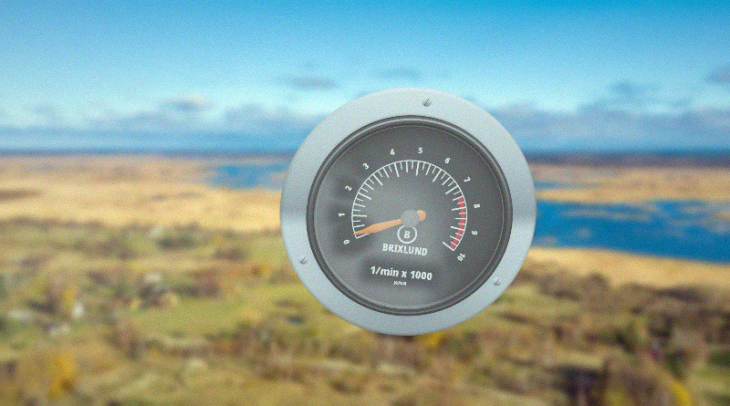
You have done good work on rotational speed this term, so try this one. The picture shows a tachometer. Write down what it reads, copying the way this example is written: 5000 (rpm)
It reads 250 (rpm)
